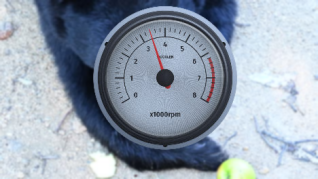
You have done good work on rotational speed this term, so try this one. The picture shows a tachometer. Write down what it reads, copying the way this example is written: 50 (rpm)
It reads 3400 (rpm)
